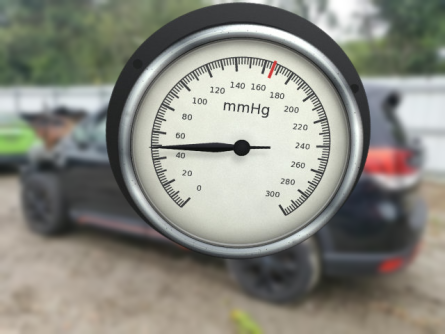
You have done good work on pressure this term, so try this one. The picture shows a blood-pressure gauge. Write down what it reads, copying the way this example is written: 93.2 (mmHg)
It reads 50 (mmHg)
